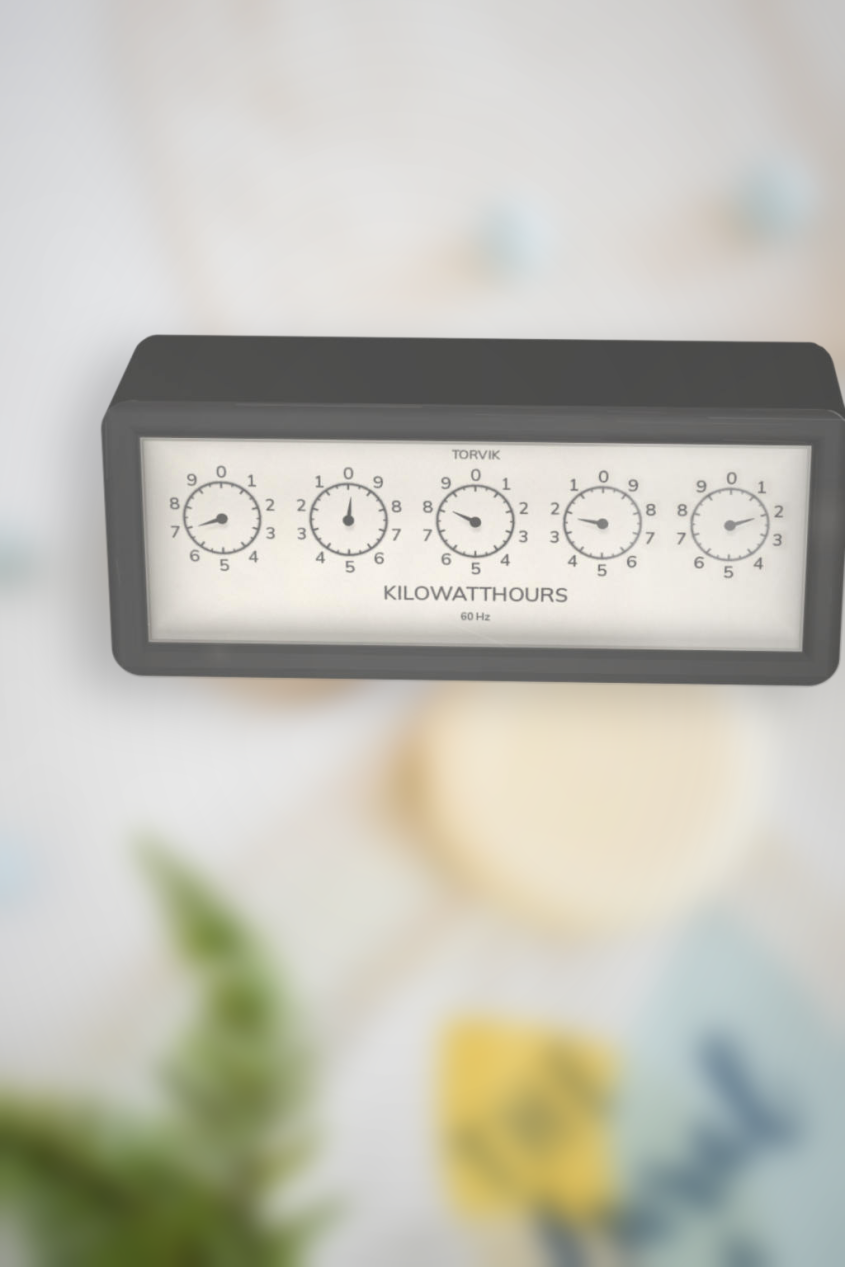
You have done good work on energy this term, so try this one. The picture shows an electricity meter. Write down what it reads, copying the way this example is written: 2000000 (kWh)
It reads 69822 (kWh)
